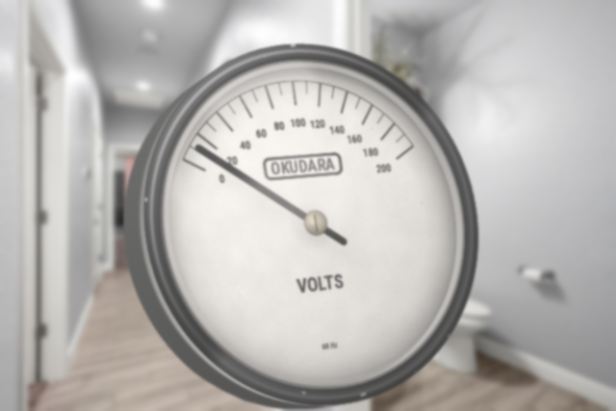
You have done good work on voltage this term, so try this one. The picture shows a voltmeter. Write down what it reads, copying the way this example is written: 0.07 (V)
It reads 10 (V)
